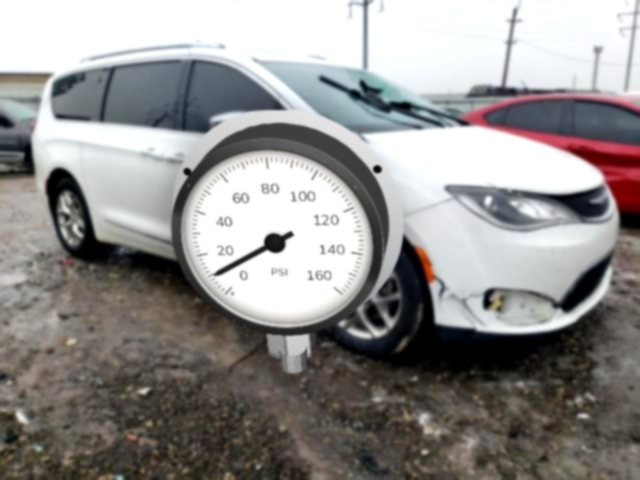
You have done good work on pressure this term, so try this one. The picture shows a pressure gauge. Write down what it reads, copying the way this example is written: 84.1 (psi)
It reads 10 (psi)
